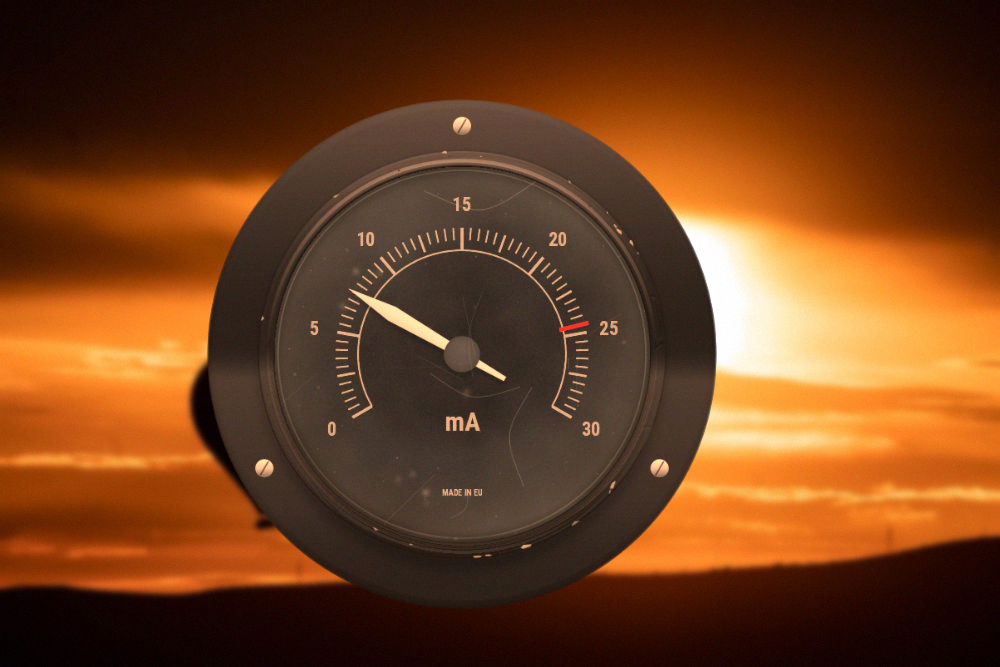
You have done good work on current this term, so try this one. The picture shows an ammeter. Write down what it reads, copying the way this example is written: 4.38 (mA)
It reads 7.5 (mA)
